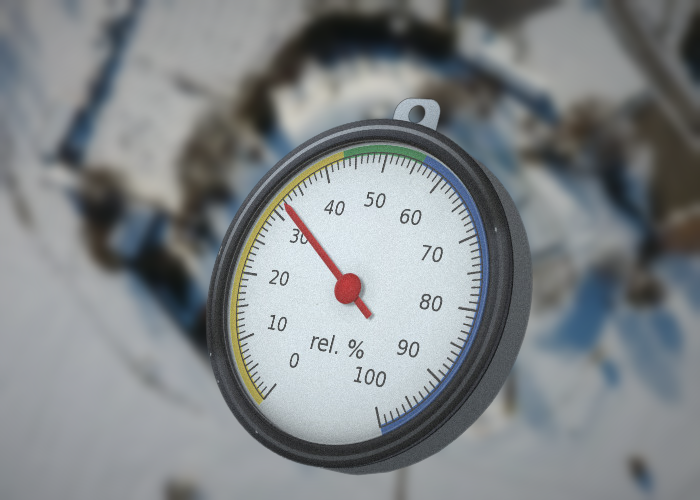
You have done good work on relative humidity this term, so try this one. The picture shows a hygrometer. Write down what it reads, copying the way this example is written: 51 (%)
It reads 32 (%)
